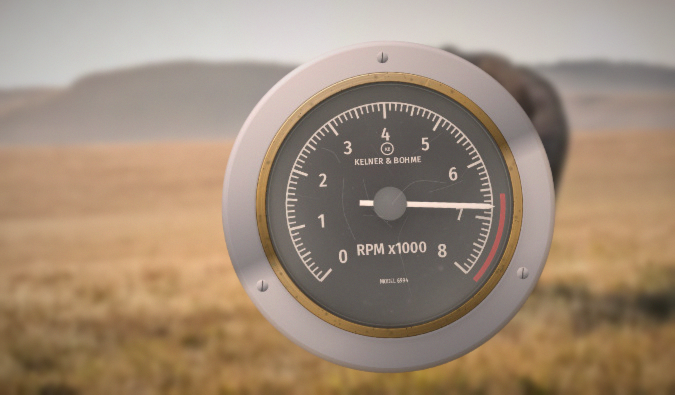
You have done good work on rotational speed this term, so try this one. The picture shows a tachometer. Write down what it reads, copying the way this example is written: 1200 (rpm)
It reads 6800 (rpm)
